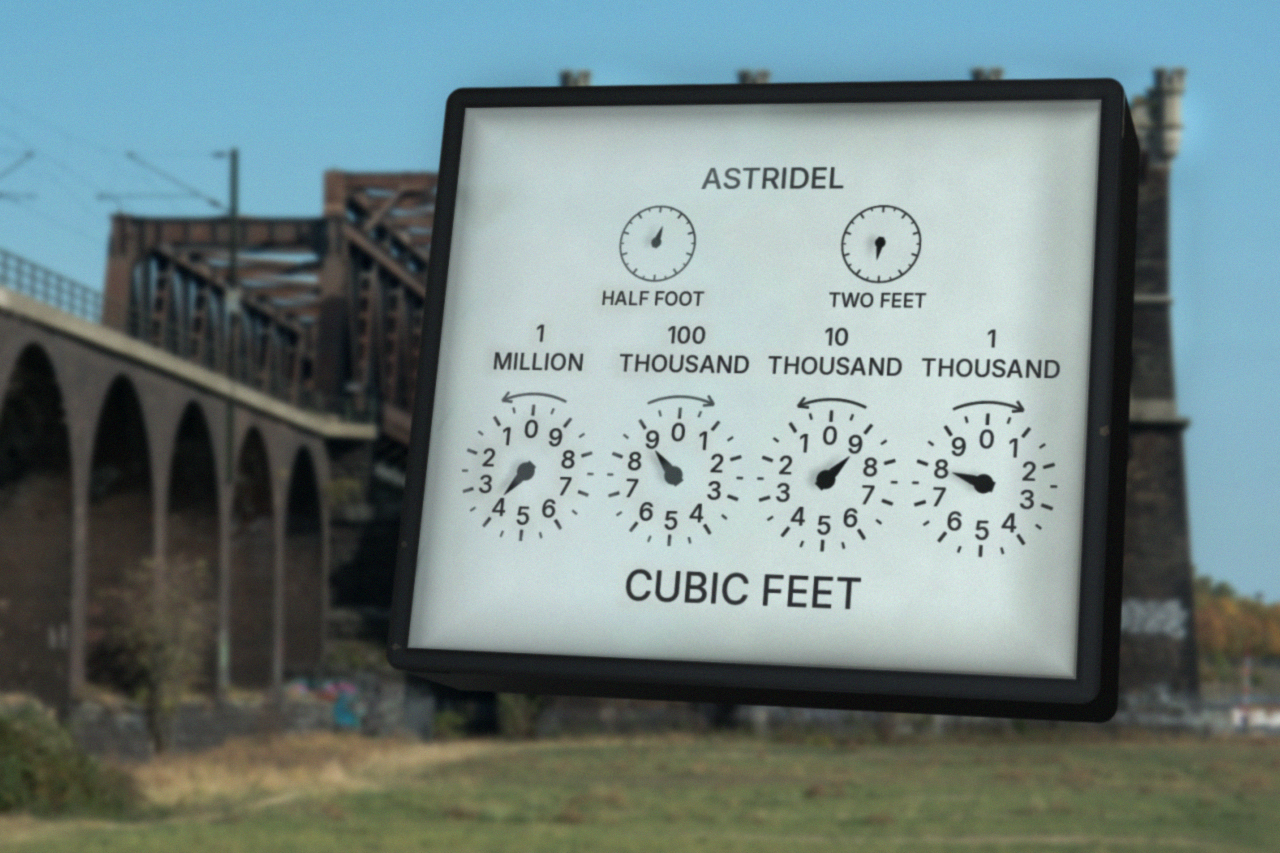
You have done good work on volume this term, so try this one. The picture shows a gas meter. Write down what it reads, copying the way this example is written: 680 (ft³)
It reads 388800 (ft³)
